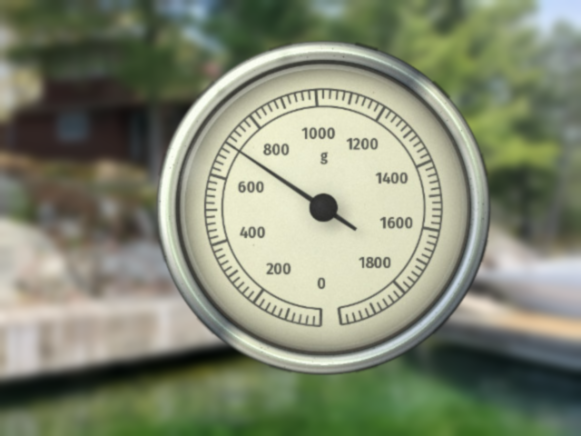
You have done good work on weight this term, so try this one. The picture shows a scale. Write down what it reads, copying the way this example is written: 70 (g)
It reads 700 (g)
